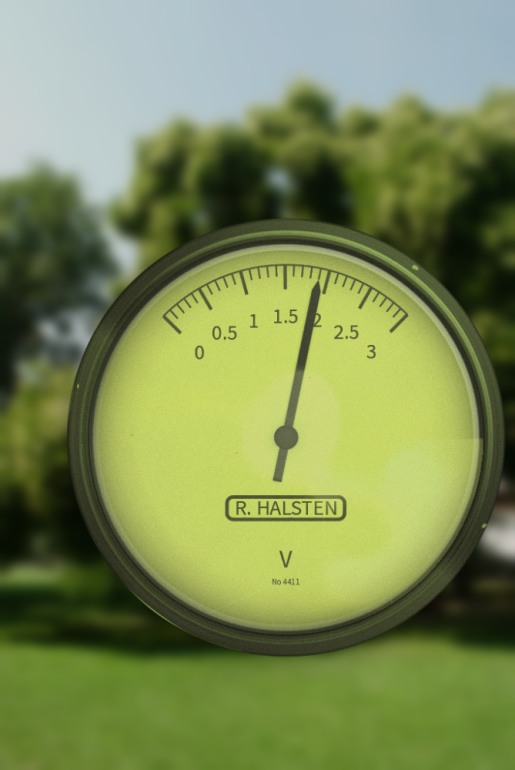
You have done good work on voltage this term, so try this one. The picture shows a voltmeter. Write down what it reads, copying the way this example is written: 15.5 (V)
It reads 1.9 (V)
